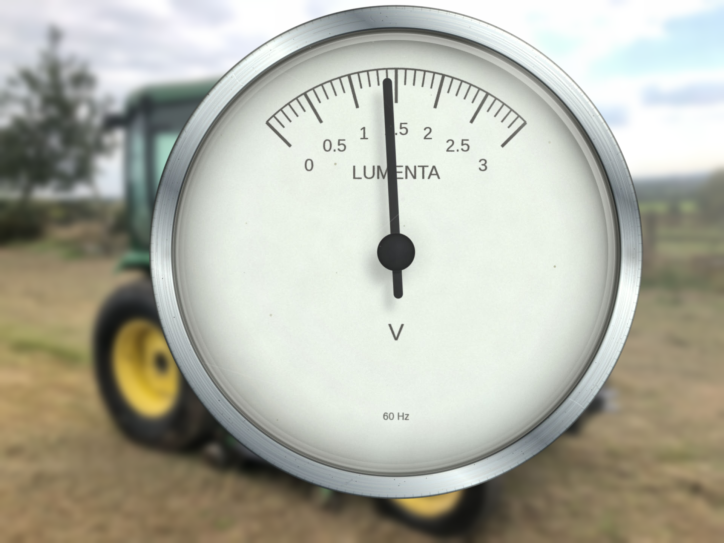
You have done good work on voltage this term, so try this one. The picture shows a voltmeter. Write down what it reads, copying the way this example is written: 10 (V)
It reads 1.4 (V)
